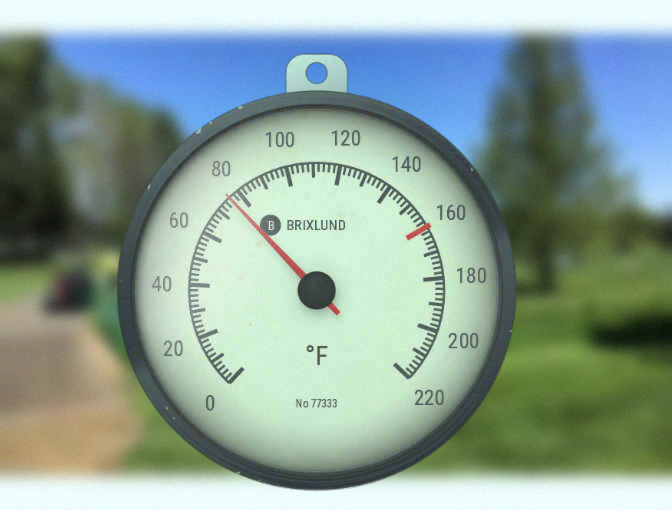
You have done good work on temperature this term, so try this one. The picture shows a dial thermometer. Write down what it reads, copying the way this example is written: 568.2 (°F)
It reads 76 (°F)
